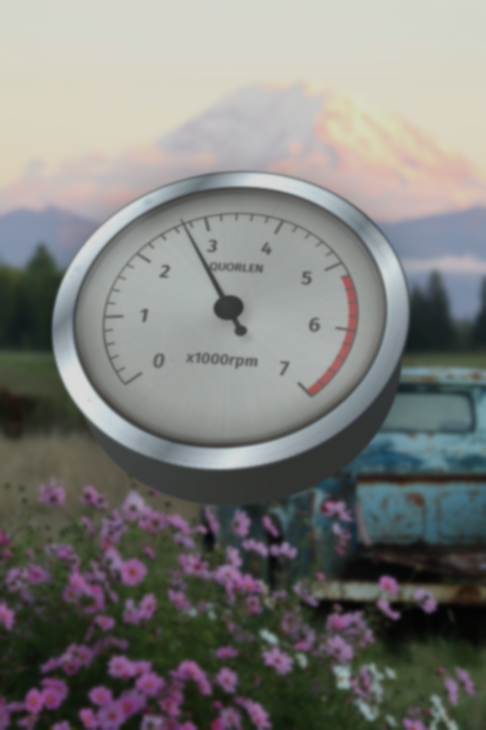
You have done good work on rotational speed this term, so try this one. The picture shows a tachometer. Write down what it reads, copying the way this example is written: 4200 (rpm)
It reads 2700 (rpm)
